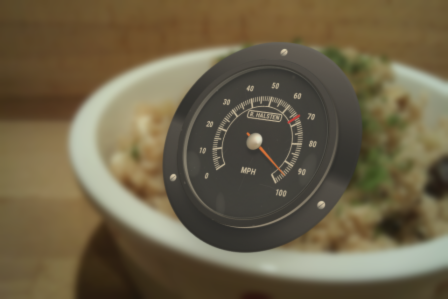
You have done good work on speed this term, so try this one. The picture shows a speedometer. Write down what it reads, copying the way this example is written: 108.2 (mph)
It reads 95 (mph)
